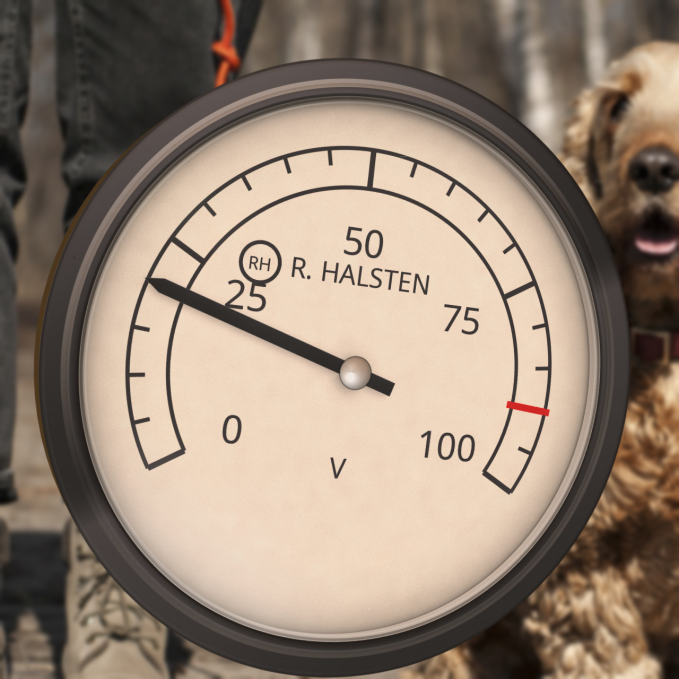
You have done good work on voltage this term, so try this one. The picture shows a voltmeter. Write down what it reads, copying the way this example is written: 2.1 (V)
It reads 20 (V)
